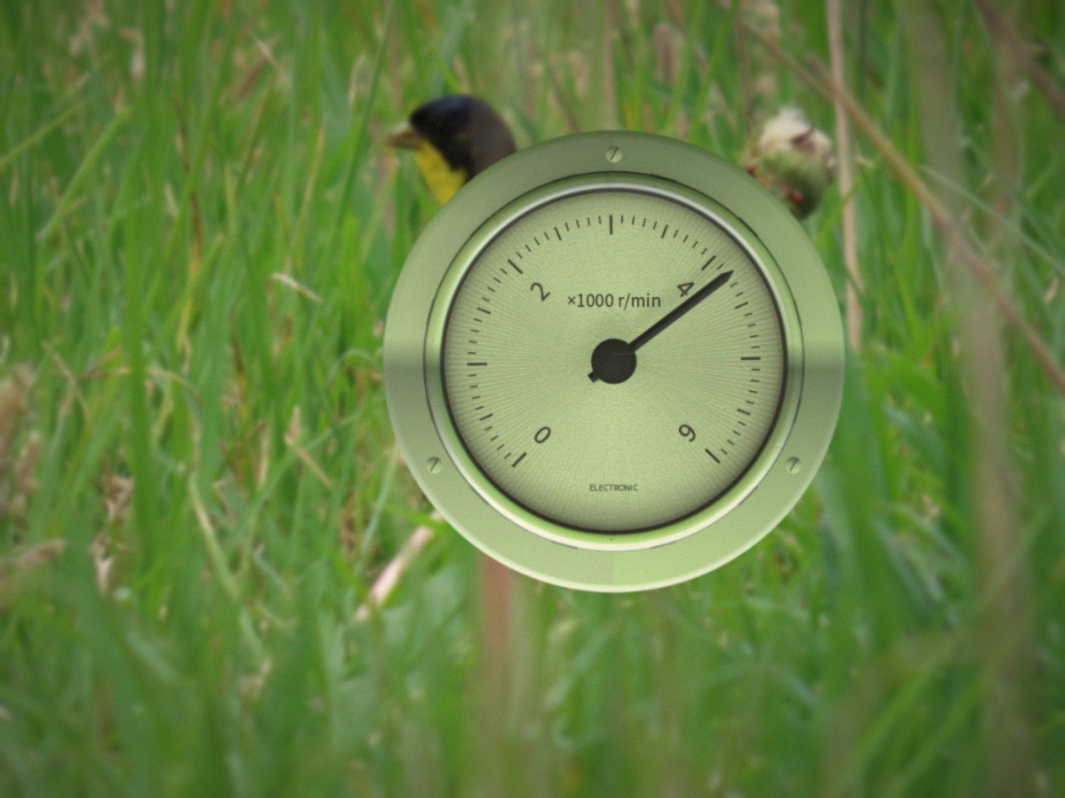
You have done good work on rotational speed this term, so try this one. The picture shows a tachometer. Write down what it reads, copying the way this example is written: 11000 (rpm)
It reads 4200 (rpm)
